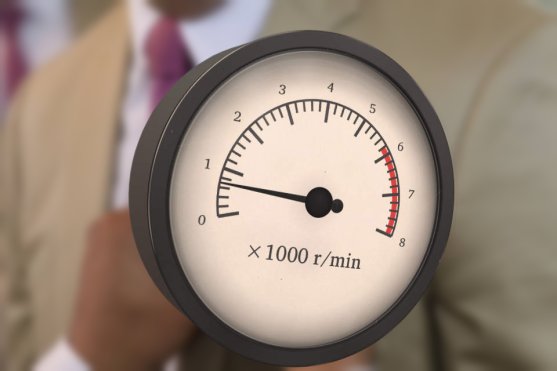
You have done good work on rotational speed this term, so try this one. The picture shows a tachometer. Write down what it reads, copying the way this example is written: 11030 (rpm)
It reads 700 (rpm)
